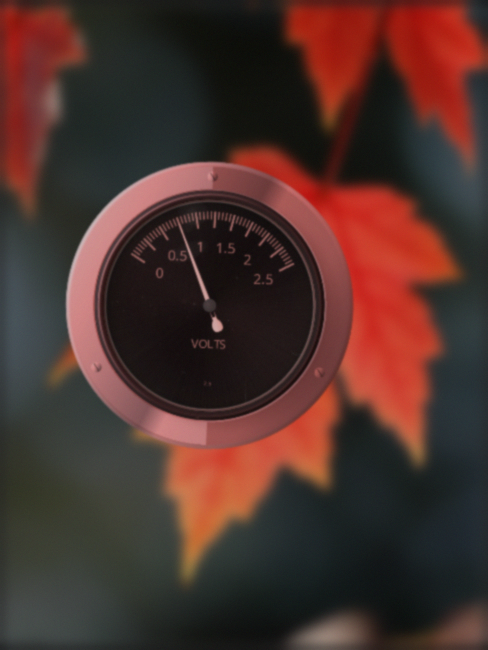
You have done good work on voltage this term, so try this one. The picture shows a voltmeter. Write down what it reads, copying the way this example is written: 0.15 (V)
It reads 0.75 (V)
